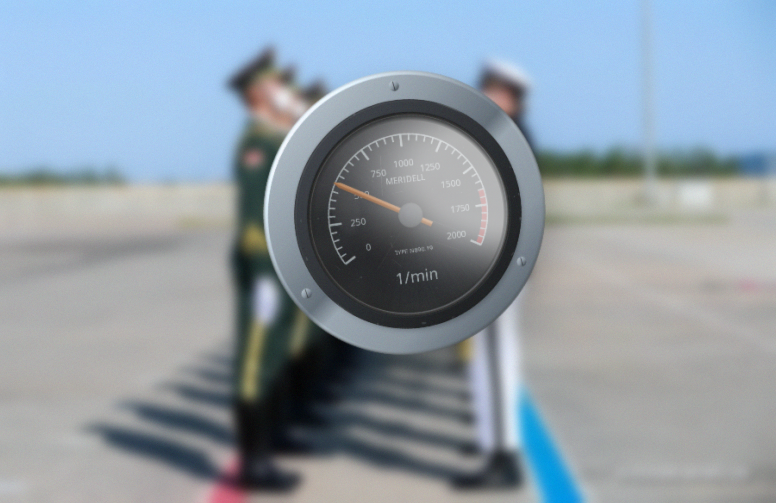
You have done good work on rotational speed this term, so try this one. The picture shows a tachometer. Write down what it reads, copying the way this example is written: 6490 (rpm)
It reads 500 (rpm)
